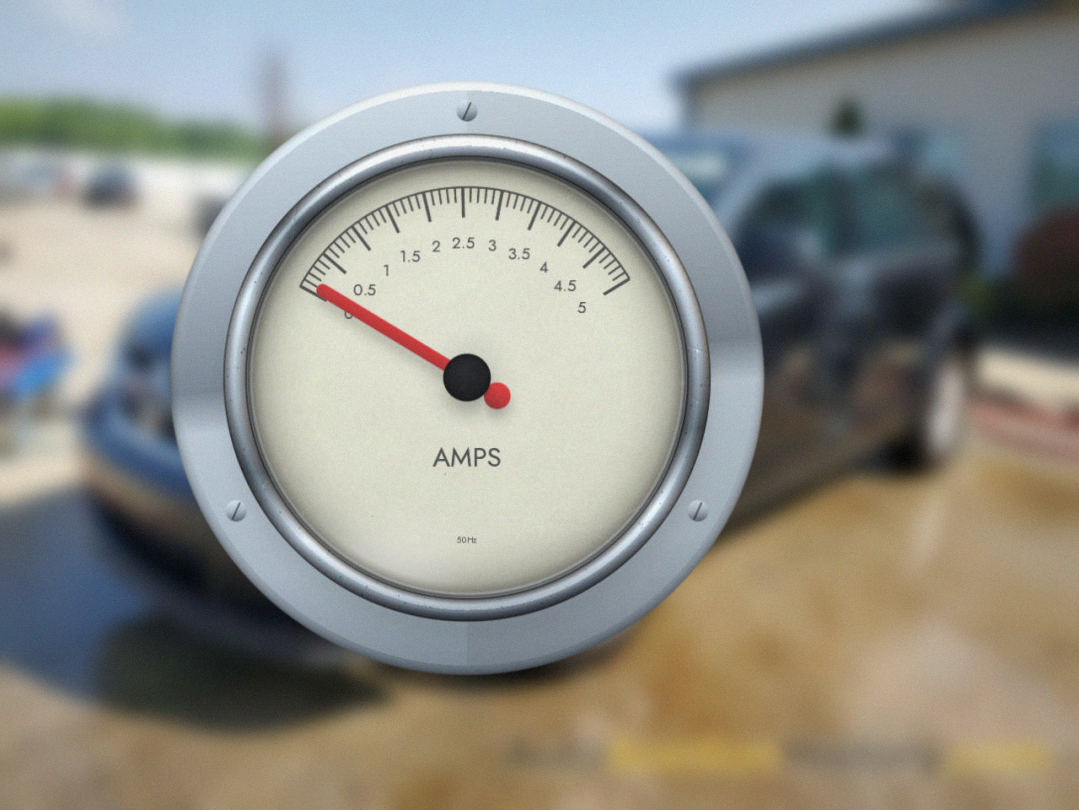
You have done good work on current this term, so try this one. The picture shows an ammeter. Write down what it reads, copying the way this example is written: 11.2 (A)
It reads 0.1 (A)
